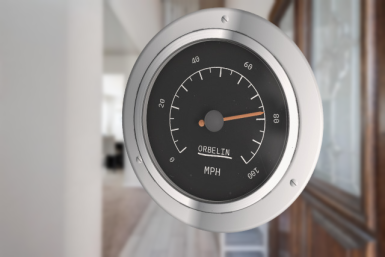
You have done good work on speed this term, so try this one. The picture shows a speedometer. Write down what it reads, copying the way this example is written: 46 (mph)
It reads 77.5 (mph)
